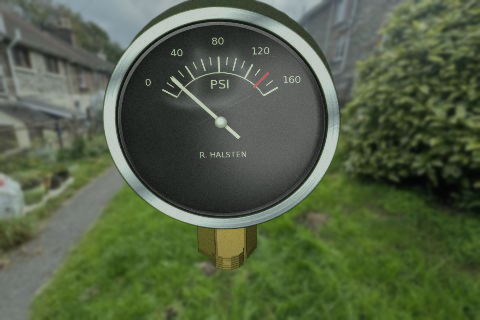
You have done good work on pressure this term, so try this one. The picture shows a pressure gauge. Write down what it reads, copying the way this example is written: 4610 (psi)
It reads 20 (psi)
